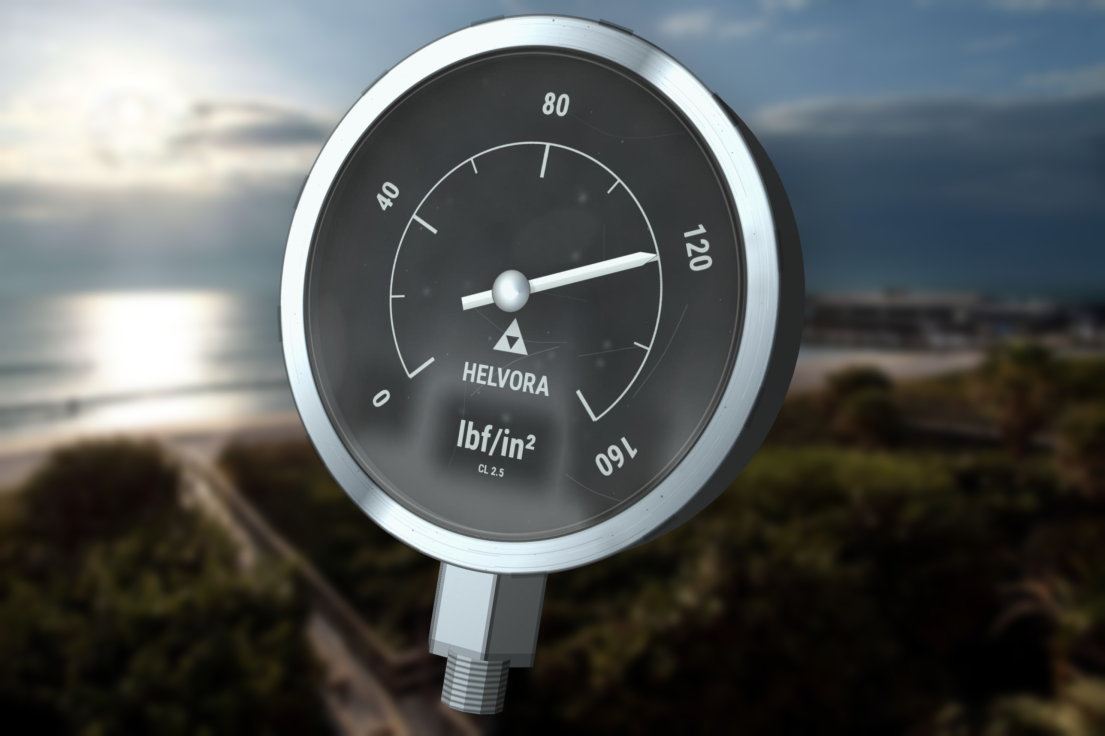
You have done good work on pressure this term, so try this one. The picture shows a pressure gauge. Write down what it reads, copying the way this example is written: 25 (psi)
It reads 120 (psi)
